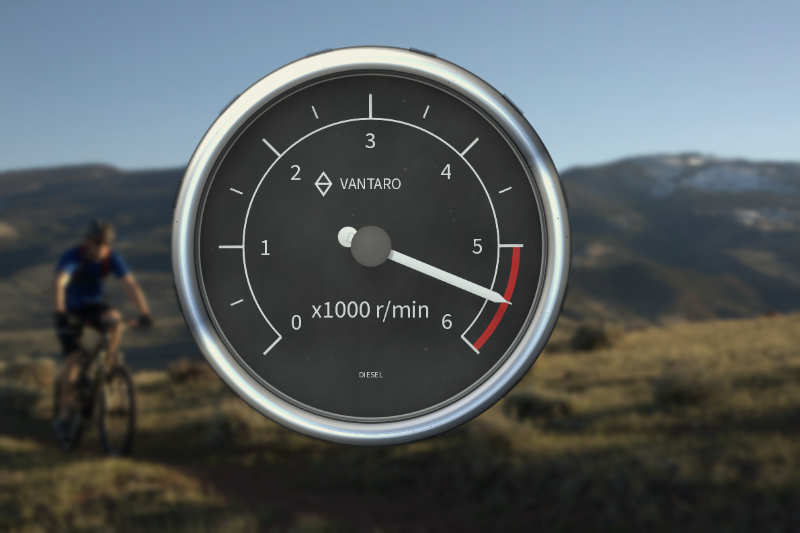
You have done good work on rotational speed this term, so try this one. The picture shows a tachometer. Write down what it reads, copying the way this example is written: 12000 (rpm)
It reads 5500 (rpm)
